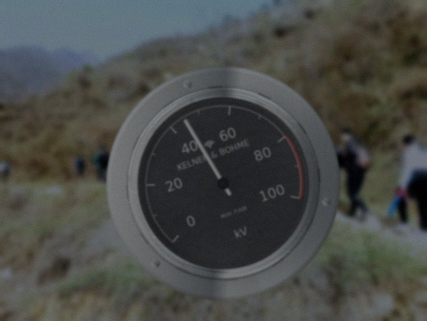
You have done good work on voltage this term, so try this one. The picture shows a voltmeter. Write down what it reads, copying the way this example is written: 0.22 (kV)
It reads 45 (kV)
